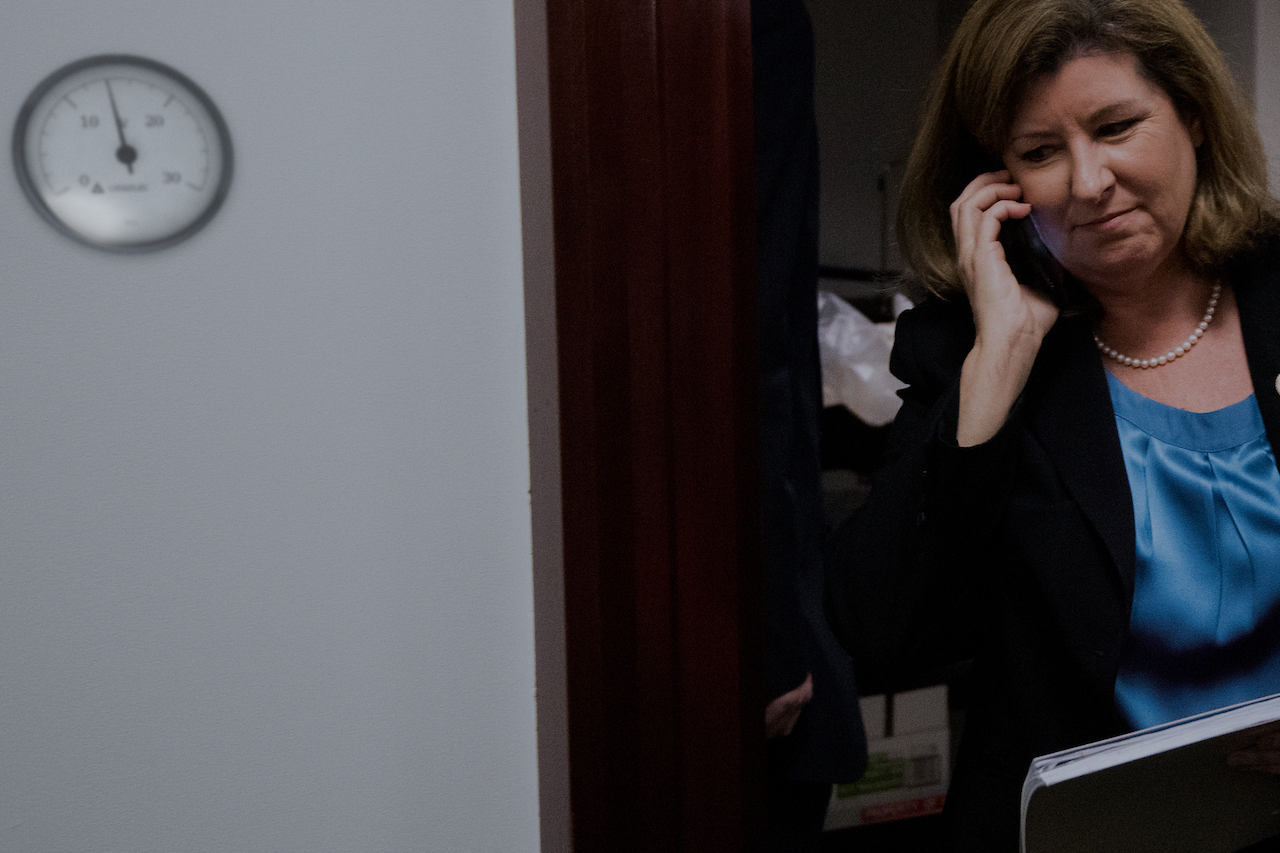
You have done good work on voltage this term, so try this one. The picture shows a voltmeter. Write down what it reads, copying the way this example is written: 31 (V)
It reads 14 (V)
